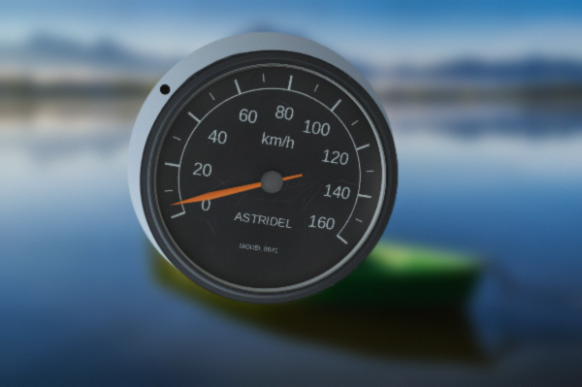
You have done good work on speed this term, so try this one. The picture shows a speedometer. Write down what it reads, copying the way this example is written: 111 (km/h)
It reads 5 (km/h)
